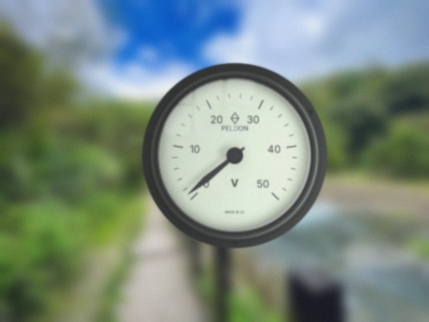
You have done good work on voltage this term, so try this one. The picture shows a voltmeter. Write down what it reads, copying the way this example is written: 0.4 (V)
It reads 1 (V)
